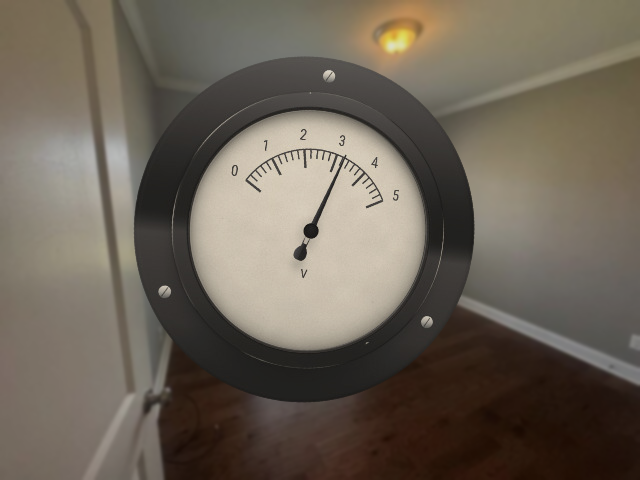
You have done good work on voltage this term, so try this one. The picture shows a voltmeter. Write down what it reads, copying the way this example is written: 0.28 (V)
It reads 3.2 (V)
